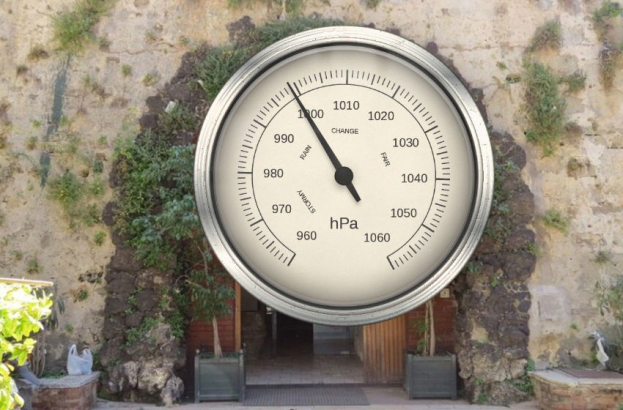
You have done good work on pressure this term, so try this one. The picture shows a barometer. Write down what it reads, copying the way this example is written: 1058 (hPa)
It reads 999 (hPa)
